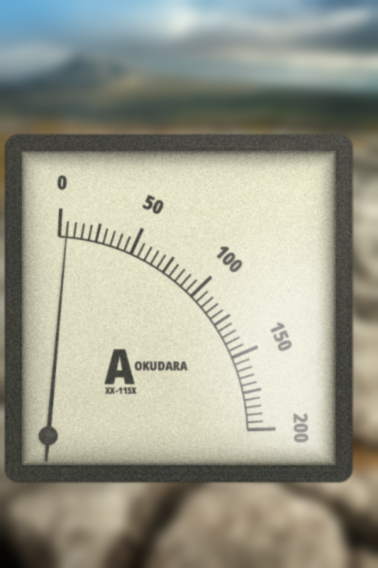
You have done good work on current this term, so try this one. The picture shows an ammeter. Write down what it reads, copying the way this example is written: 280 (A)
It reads 5 (A)
